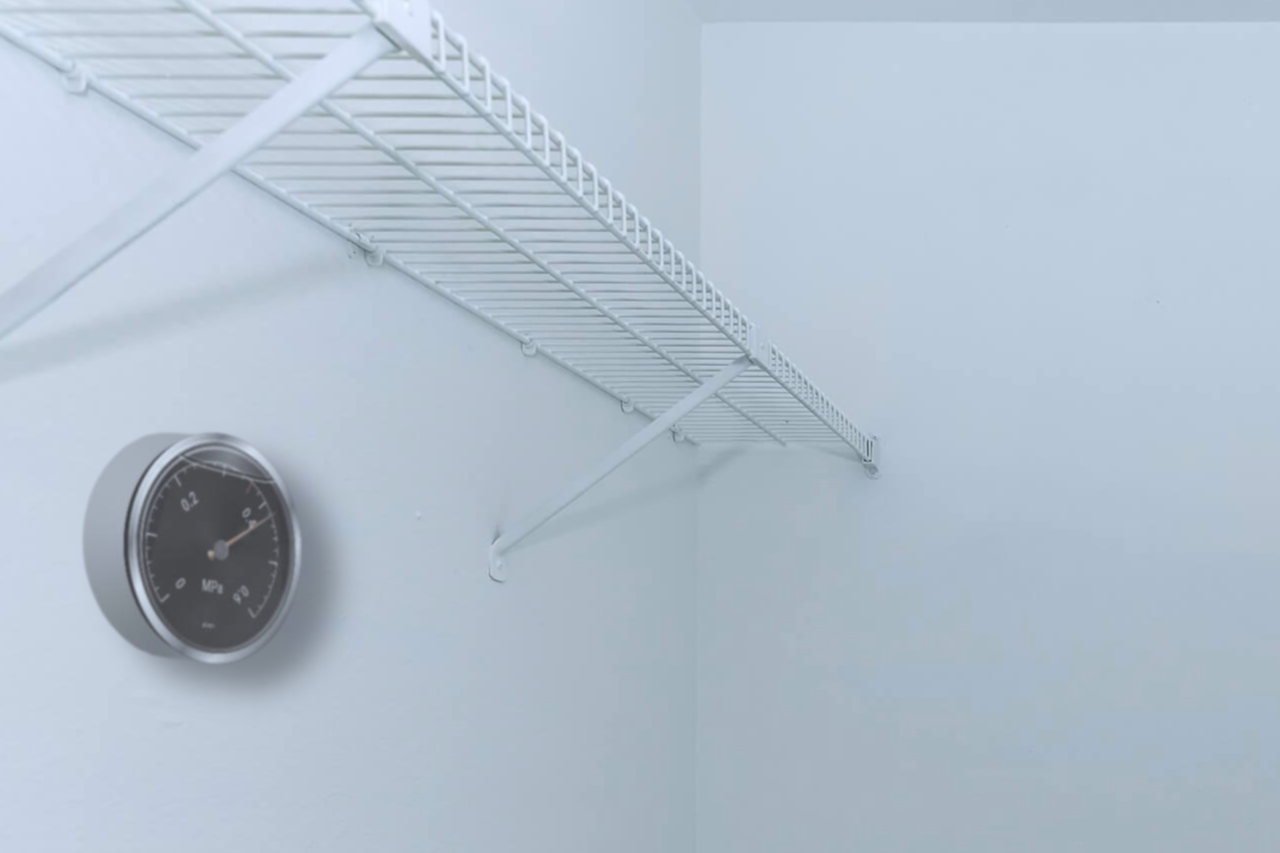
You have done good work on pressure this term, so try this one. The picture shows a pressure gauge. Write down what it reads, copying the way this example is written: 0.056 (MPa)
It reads 0.42 (MPa)
